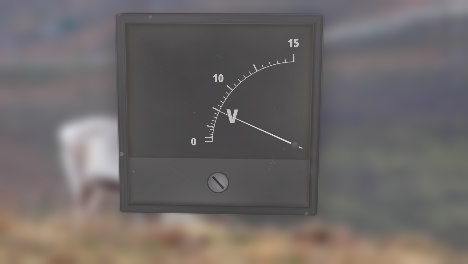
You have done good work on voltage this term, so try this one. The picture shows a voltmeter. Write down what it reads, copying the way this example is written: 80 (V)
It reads 7.5 (V)
